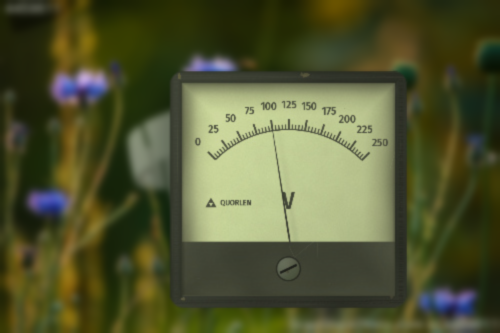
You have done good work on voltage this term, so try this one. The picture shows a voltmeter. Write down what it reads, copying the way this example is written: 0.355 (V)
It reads 100 (V)
